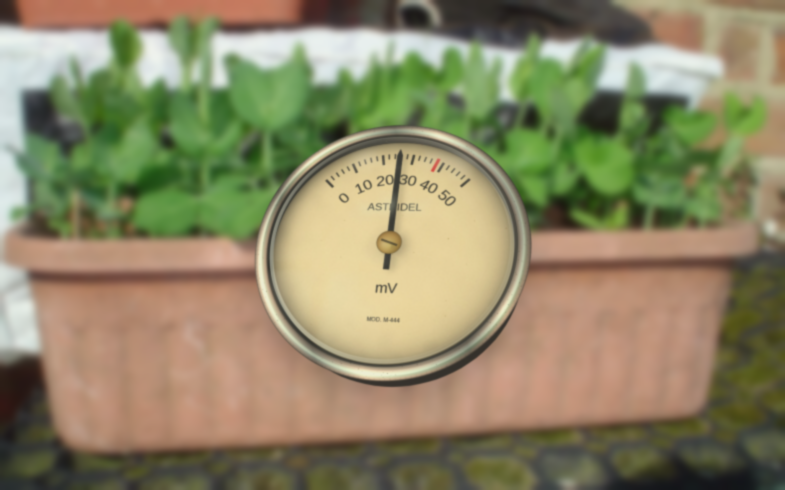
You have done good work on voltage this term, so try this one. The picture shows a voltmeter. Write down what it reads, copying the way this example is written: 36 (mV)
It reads 26 (mV)
